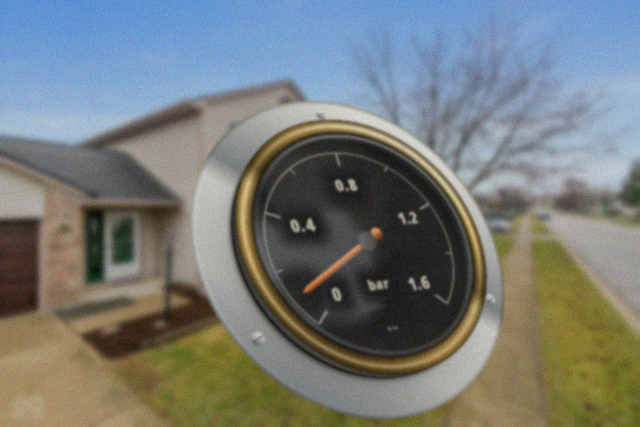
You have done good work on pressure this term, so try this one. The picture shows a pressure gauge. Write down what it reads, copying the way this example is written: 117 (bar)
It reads 0.1 (bar)
